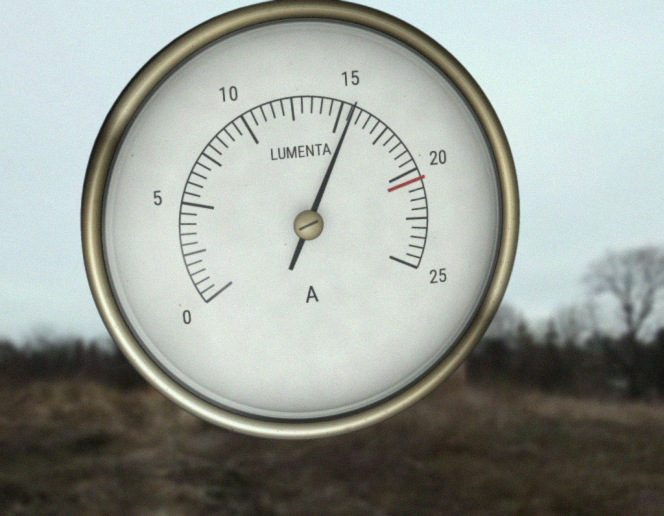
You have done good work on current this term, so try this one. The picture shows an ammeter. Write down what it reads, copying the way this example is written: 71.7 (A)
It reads 15.5 (A)
